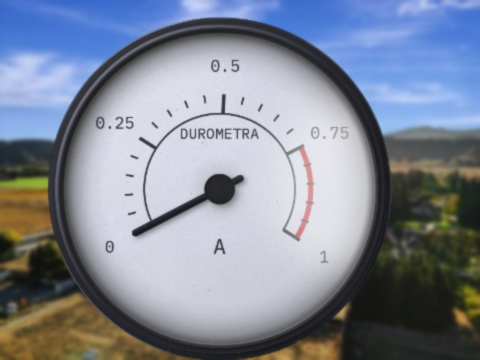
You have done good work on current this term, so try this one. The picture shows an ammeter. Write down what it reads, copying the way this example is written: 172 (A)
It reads 0 (A)
